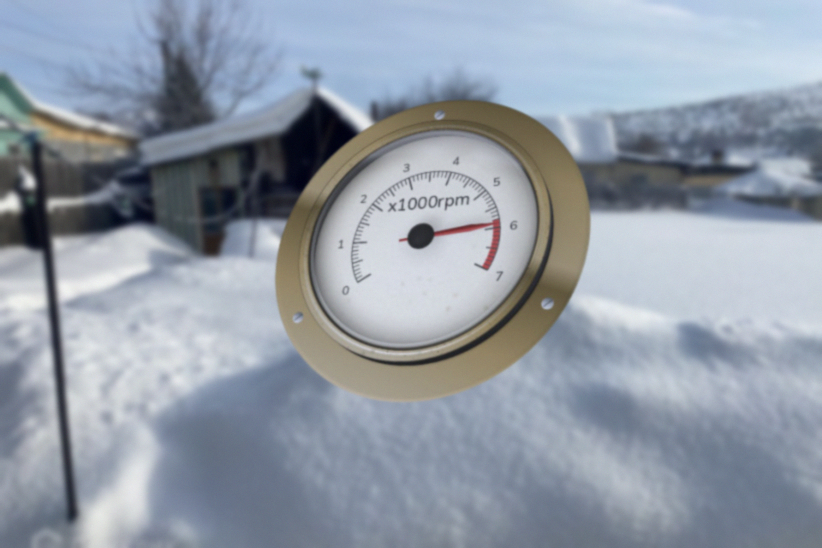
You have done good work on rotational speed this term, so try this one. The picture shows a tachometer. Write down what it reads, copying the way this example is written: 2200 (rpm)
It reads 6000 (rpm)
